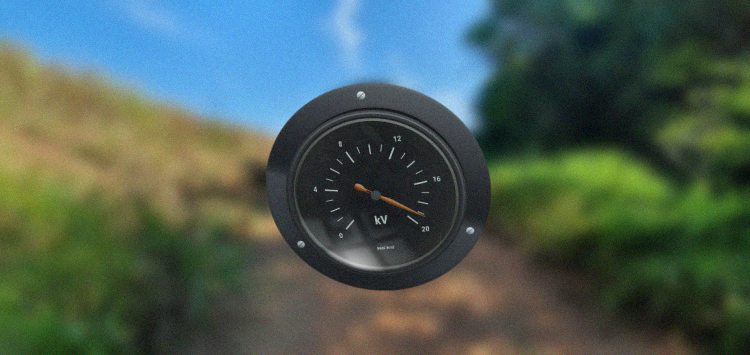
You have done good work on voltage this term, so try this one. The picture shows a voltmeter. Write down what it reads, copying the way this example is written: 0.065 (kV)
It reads 19 (kV)
